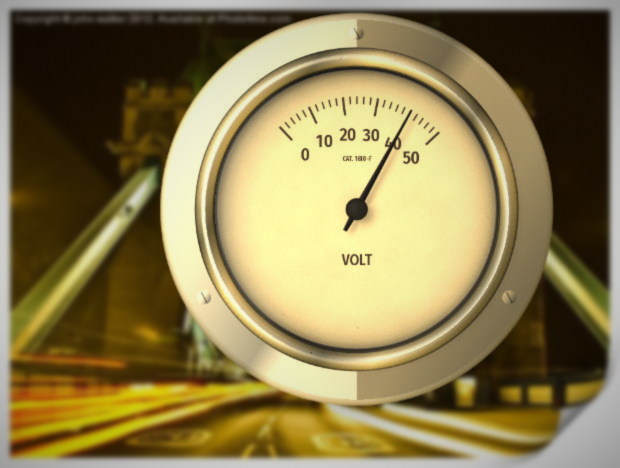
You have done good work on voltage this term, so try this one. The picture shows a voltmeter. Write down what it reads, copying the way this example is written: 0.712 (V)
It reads 40 (V)
